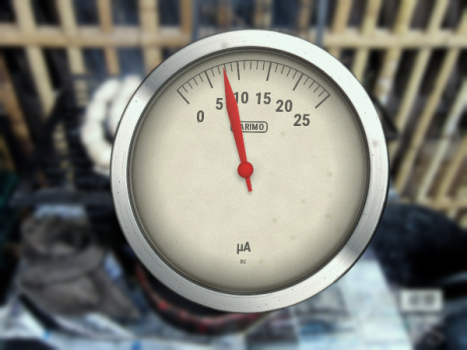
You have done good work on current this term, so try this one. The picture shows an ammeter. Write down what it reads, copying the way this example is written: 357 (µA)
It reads 8 (µA)
